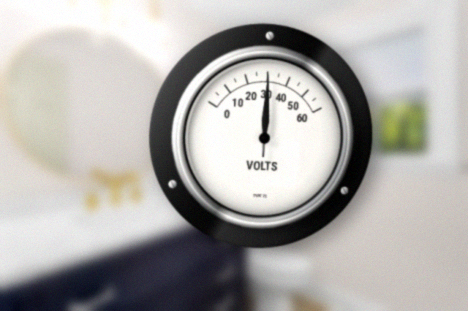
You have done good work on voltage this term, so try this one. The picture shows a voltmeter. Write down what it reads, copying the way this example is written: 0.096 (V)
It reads 30 (V)
